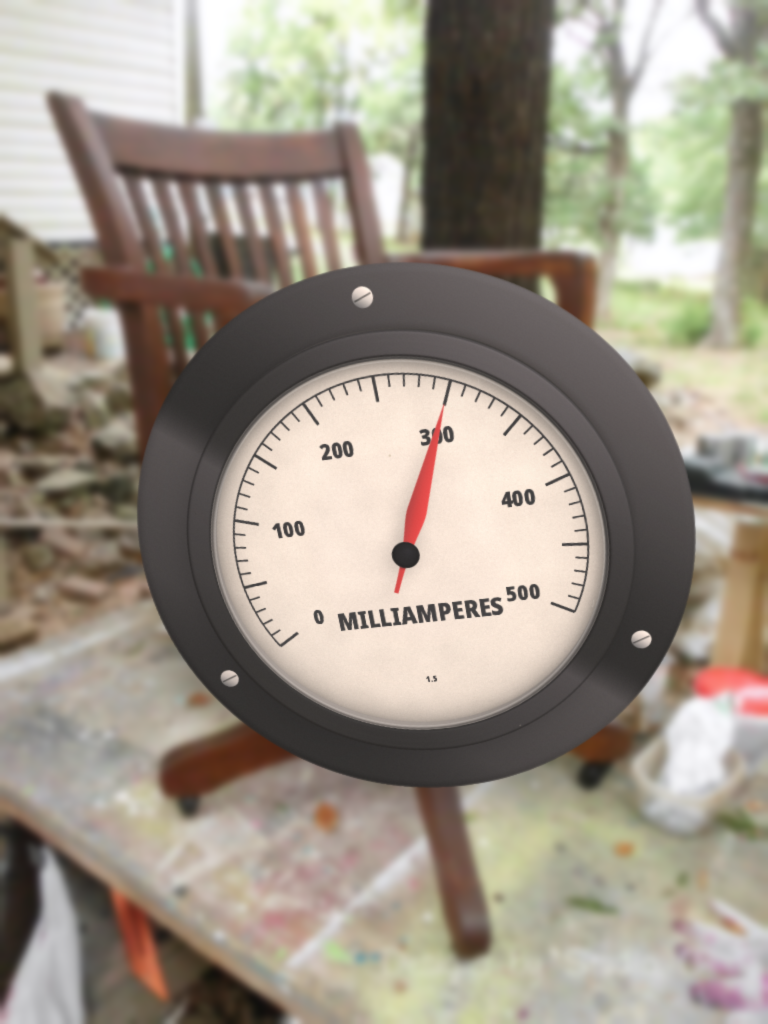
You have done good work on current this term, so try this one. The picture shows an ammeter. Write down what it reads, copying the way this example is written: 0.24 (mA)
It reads 300 (mA)
